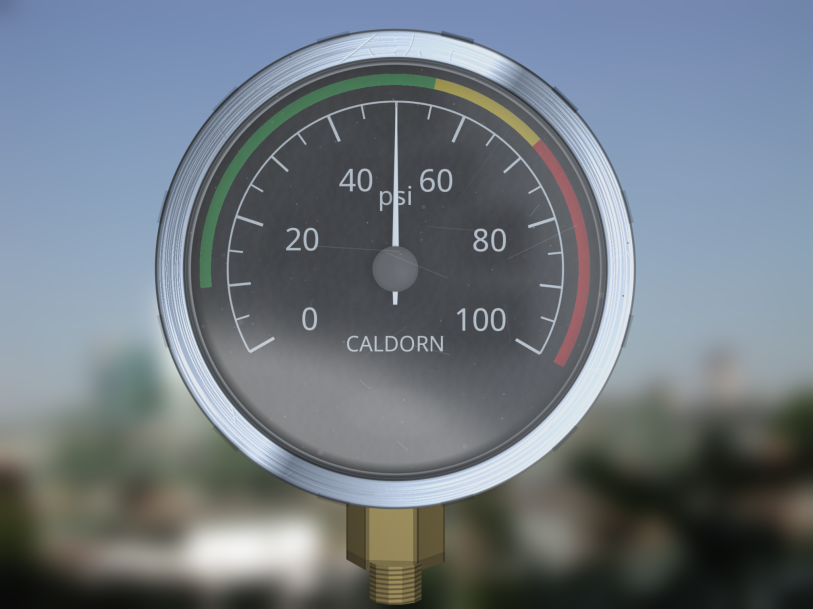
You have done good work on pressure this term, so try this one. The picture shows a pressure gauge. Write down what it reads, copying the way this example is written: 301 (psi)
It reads 50 (psi)
